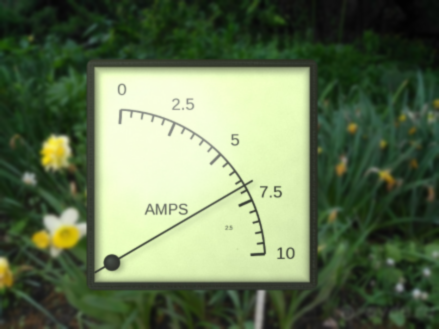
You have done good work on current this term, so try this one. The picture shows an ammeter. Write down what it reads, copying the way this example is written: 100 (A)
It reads 6.75 (A)
